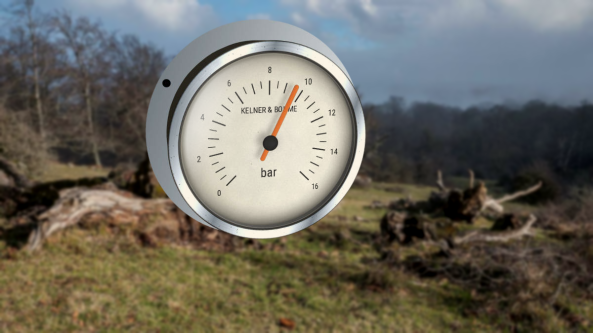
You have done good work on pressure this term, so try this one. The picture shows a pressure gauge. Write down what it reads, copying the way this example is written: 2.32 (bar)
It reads 9.5 (bar)
